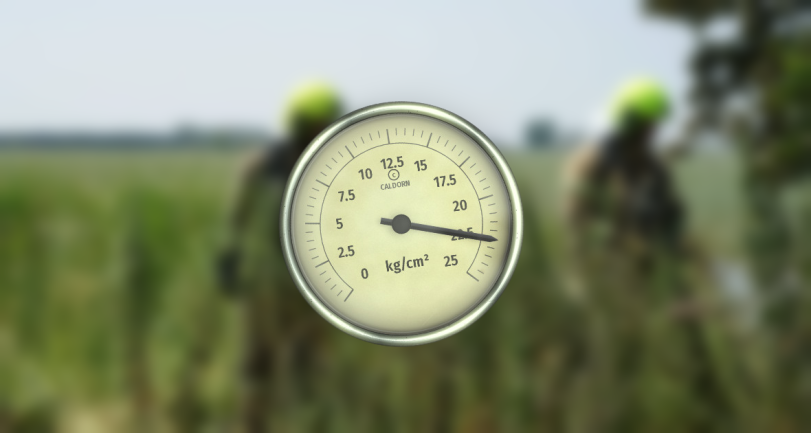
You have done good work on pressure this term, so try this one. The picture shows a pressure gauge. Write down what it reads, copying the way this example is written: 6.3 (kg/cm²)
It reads 22.5 (kg/cm²)
